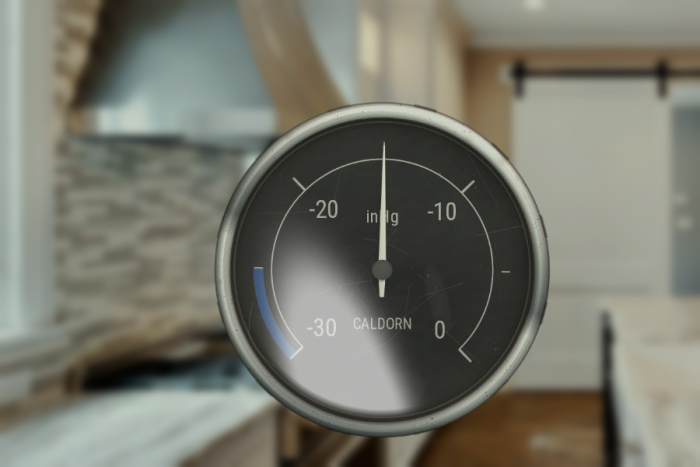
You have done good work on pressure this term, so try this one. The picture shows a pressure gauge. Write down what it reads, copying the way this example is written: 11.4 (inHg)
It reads -15 (inHg)
